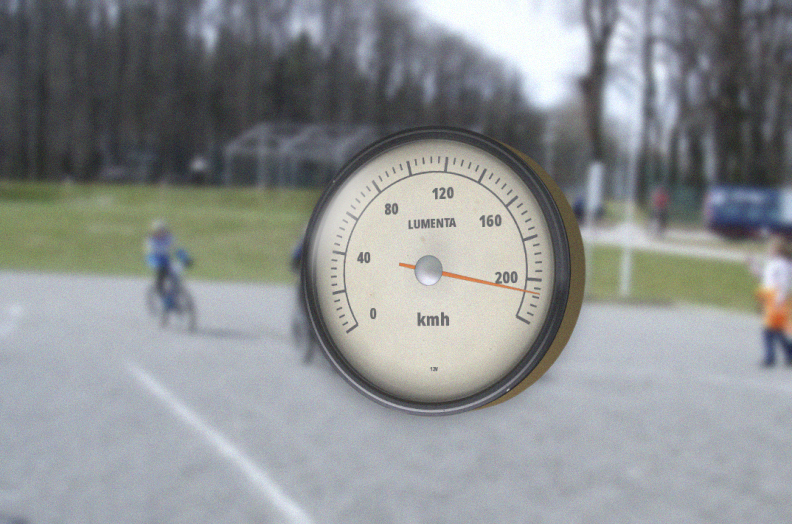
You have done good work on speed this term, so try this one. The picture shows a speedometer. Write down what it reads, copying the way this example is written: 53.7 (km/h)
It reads 206 (km/h)
